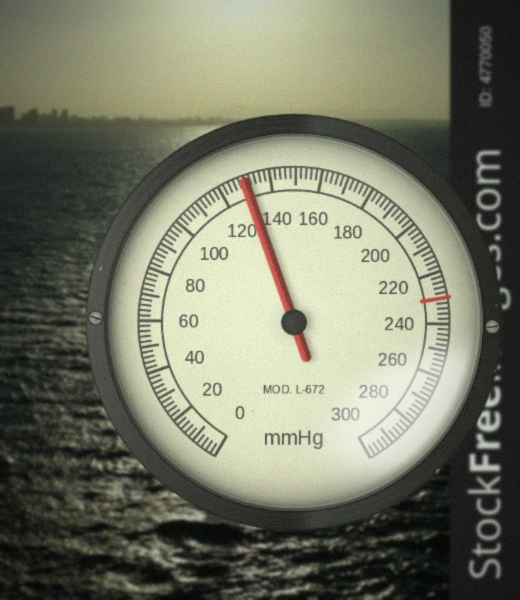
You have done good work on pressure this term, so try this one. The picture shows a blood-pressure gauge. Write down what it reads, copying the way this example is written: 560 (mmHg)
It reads 130 (mmHg)
